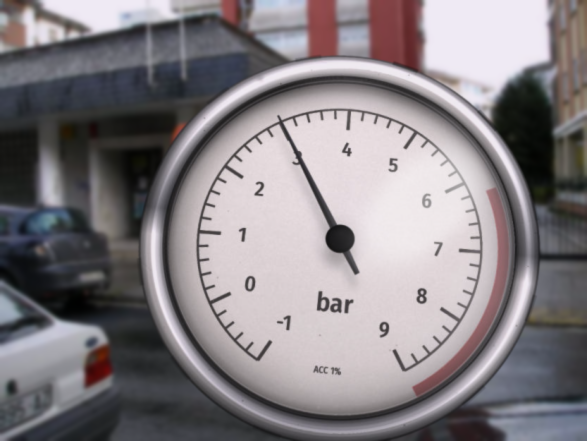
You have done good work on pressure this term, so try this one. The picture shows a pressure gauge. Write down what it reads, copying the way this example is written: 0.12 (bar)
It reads 3 (bar)
